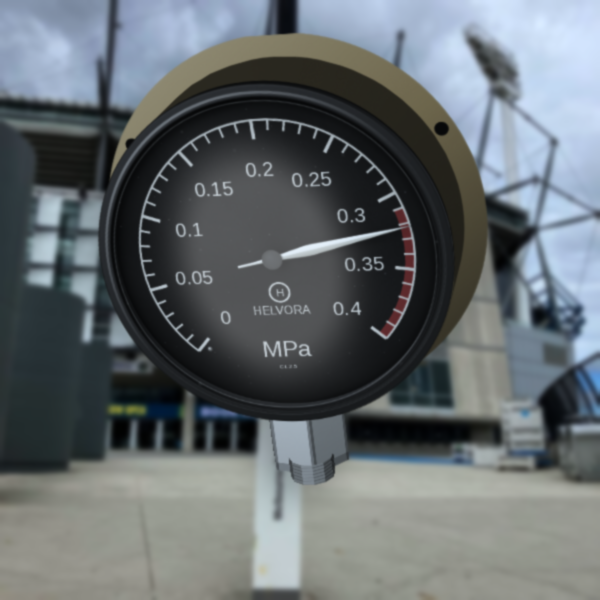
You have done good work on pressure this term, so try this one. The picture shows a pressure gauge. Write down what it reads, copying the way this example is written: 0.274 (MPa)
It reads 0.32 (MPa)
